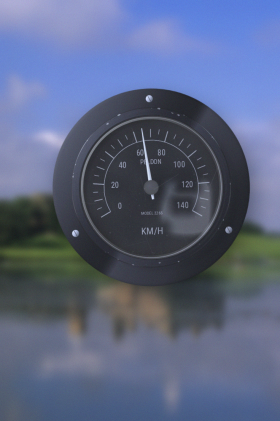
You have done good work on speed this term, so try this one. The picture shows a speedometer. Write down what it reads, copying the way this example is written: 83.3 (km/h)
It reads 65 (km/h)
